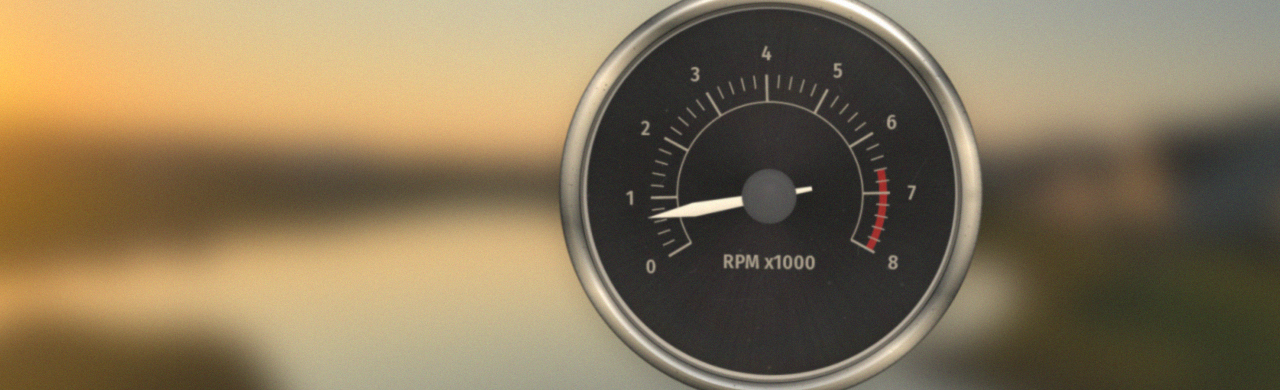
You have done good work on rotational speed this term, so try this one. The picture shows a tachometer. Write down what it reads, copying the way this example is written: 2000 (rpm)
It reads 700 (rpm)
